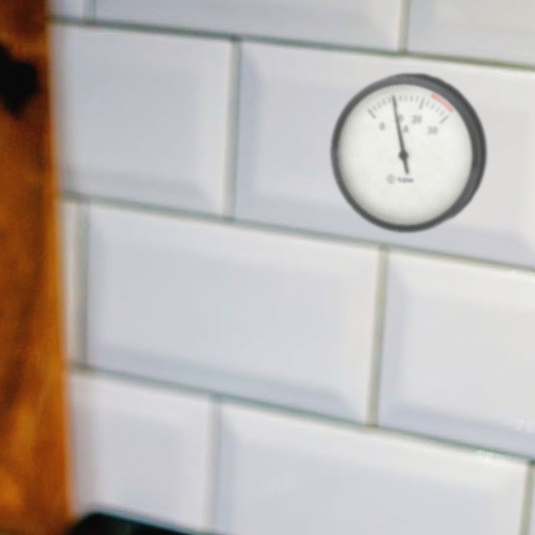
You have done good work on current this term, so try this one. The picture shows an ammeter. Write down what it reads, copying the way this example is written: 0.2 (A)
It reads 10 (A)
